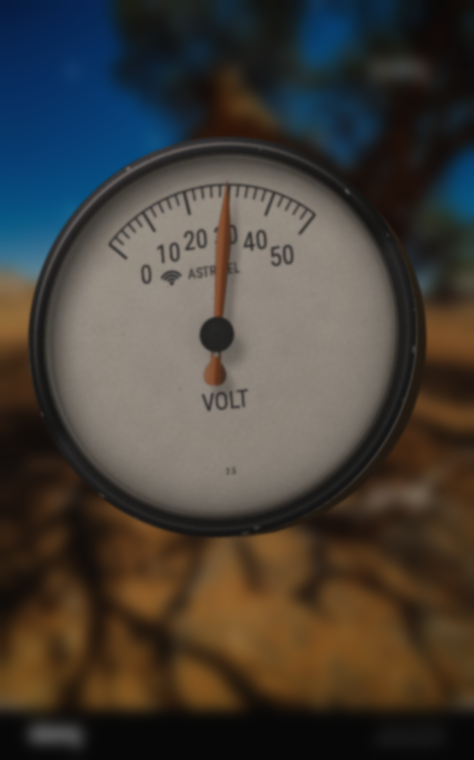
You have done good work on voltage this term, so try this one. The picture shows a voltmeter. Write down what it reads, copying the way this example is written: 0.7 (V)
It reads 30 (V)
